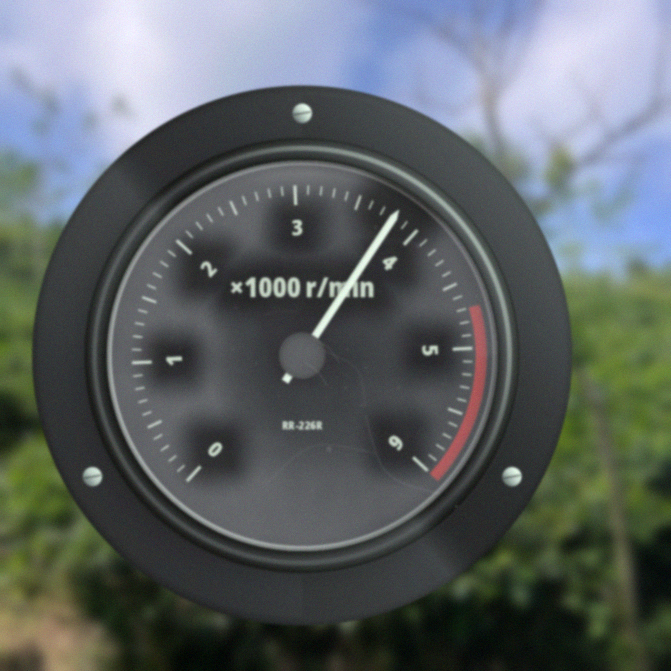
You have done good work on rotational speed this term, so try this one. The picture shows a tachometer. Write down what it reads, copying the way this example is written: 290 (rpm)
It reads 3800 (rpm)
